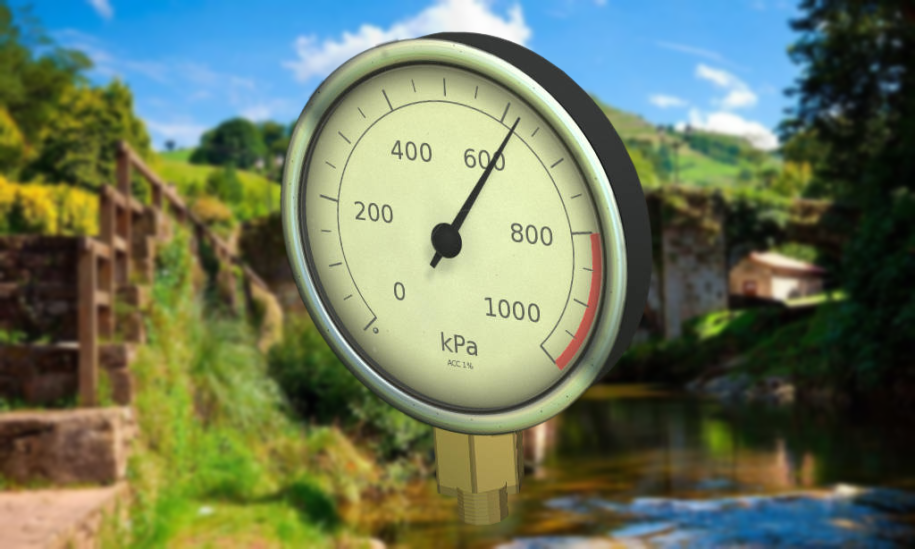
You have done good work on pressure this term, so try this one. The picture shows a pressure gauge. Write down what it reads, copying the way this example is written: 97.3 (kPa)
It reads 625 (kPa)
